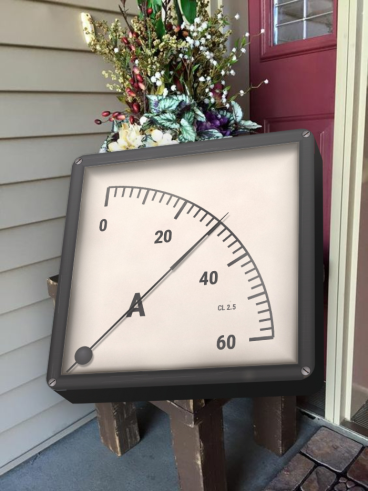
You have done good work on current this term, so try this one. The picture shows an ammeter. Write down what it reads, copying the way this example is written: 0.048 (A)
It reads 30 (A)
